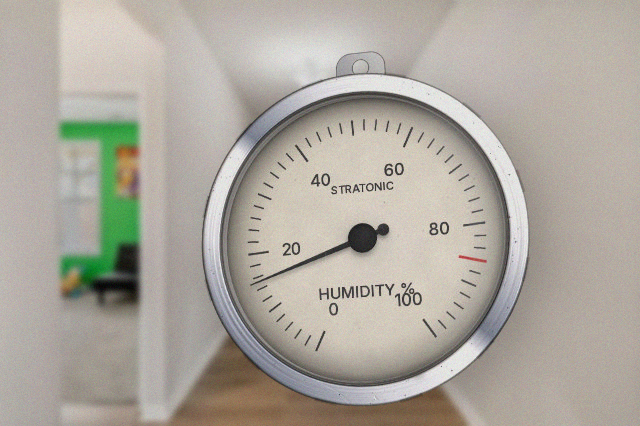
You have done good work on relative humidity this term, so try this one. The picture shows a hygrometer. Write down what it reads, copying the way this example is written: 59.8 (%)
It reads 15 (%)
